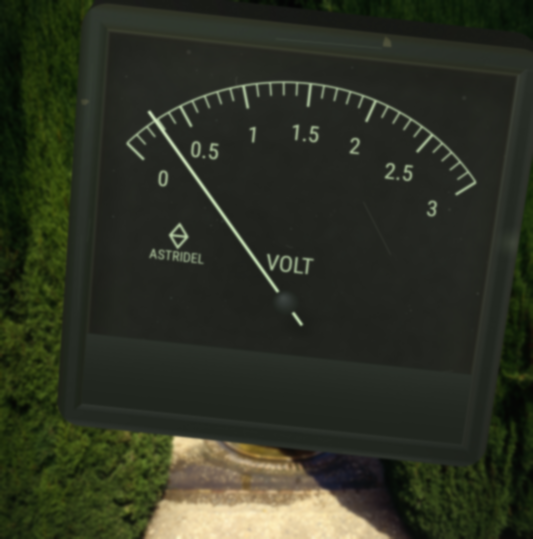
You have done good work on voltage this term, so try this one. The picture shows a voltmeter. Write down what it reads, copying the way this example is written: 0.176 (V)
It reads 0.3 (V)
